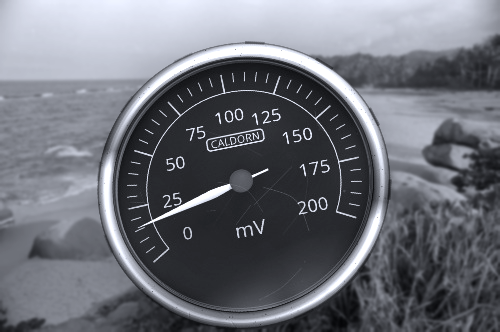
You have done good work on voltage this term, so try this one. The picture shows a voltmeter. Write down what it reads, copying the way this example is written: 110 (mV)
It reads 15 (mV)
